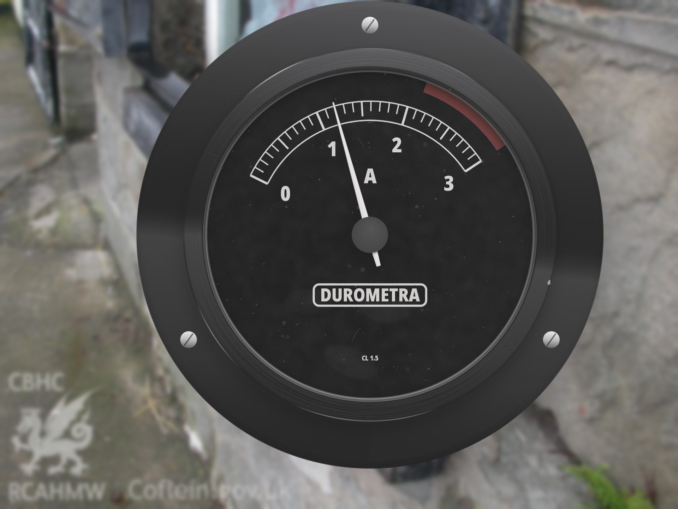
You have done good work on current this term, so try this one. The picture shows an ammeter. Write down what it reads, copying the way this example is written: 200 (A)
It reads 1.2 (A)
